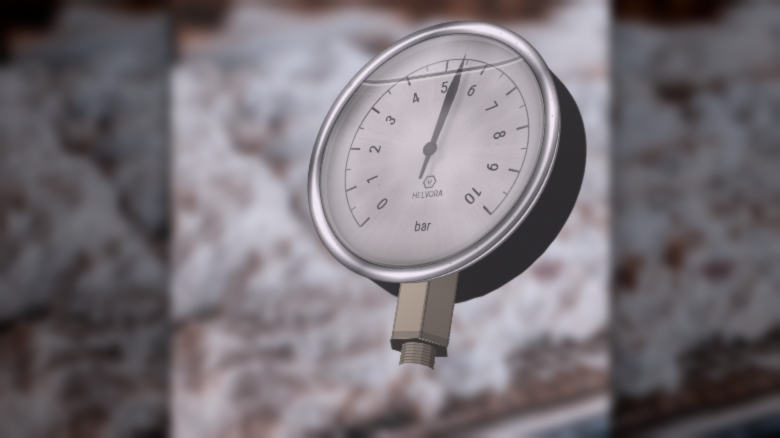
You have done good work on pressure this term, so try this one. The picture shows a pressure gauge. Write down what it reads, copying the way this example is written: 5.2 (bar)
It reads 5.5 (bar)
